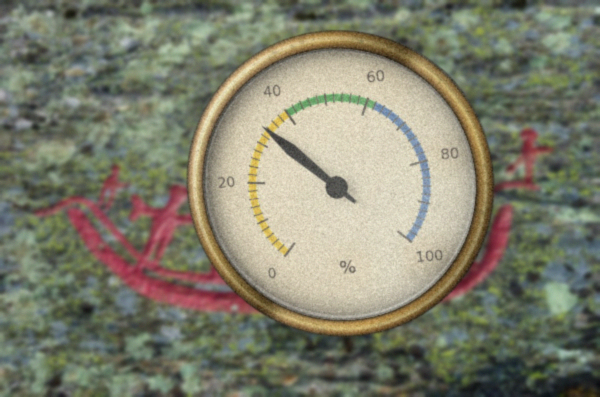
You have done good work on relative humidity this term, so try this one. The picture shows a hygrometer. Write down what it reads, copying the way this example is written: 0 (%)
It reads 34 (%)
